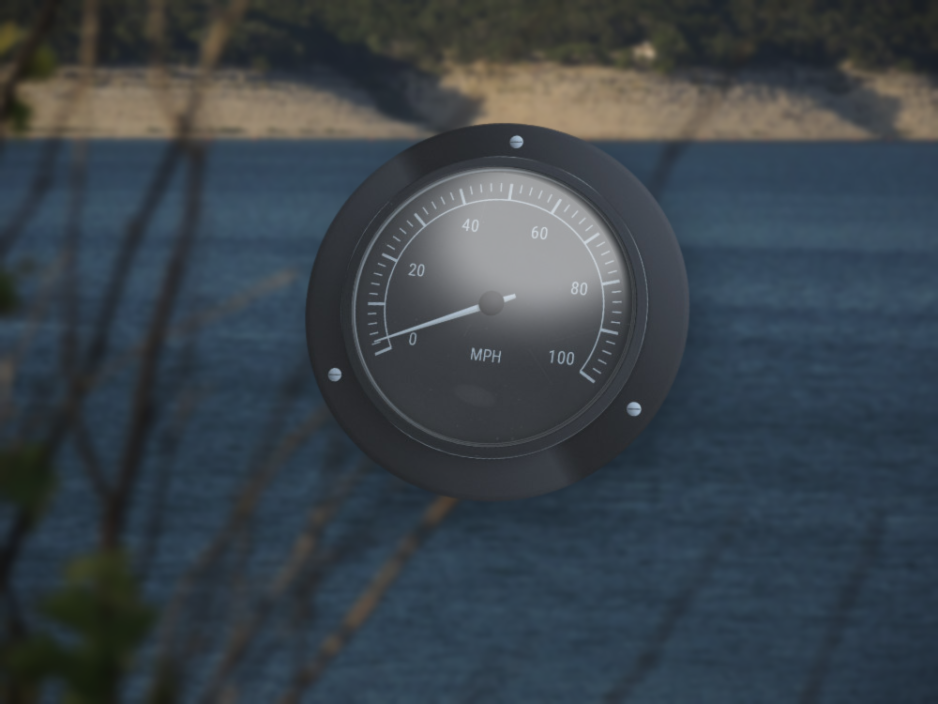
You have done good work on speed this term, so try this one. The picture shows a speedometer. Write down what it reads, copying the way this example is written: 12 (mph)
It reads 2 (mph)
